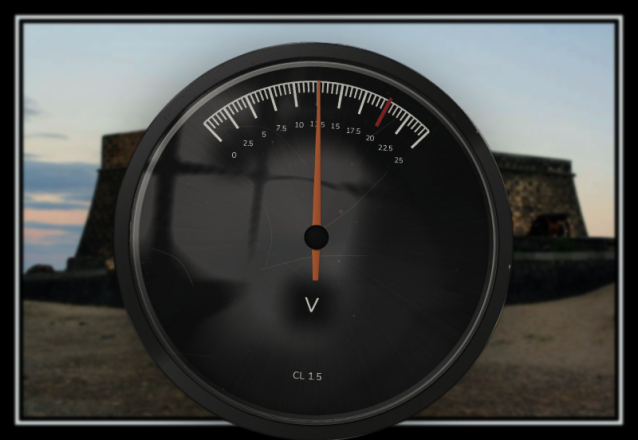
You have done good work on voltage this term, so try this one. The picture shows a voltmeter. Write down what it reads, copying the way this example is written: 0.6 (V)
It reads 12.5 (V)
